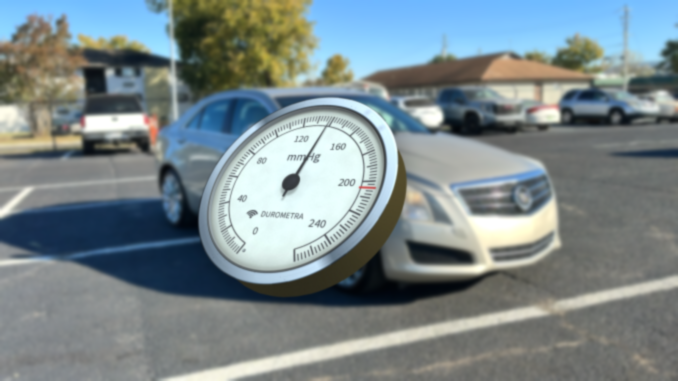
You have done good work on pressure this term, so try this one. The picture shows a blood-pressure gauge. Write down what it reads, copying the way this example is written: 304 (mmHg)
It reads 140 (mmHg)
